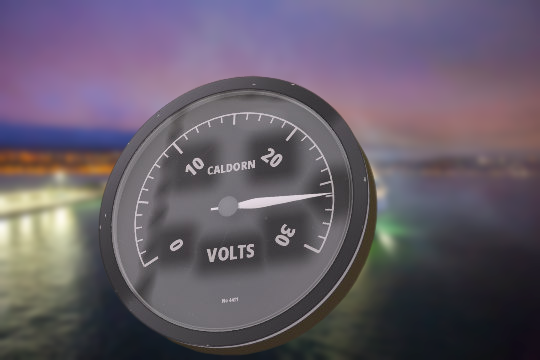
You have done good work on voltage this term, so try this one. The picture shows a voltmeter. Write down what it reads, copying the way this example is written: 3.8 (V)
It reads 26 (V)
